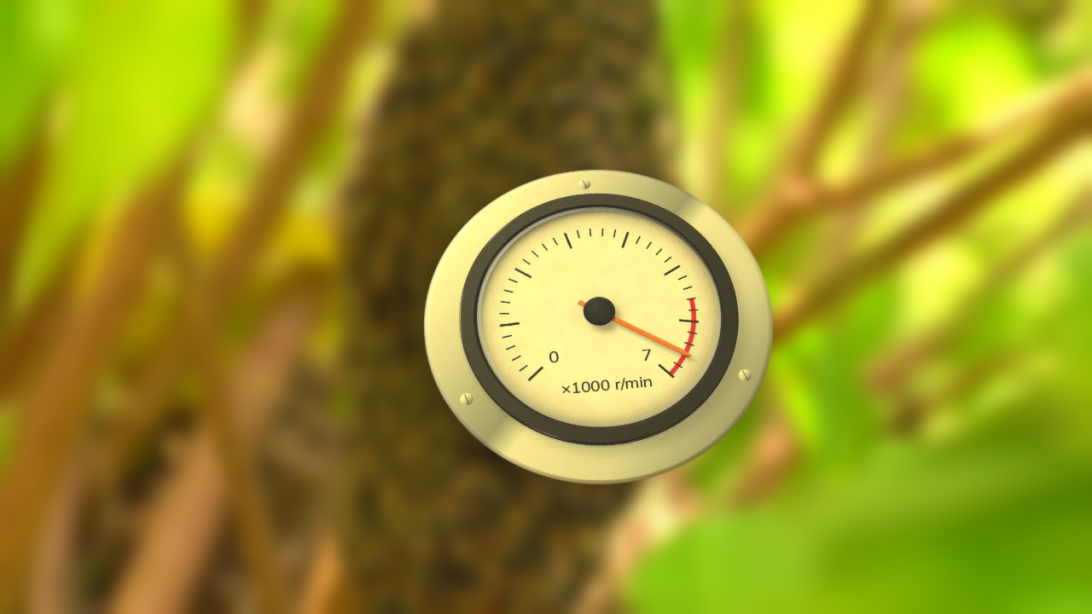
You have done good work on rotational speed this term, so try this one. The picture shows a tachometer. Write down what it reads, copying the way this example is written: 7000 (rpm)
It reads 6600 (rpm)
